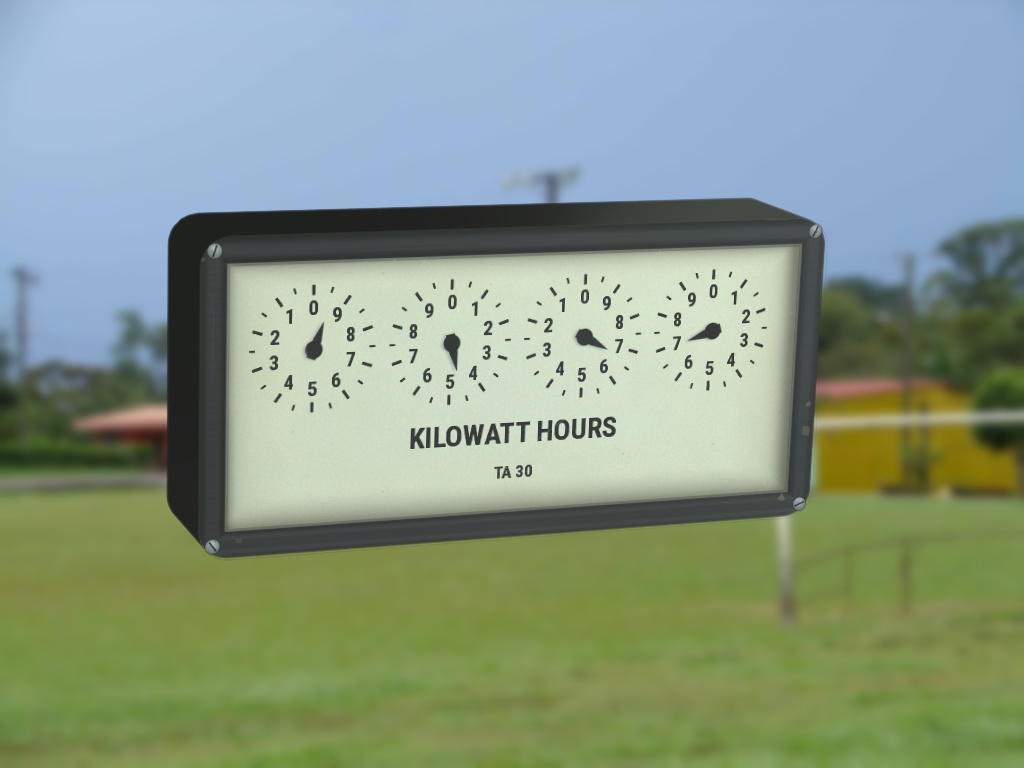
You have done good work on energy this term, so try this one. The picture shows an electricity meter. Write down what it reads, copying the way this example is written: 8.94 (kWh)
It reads 9467 (kWh)
